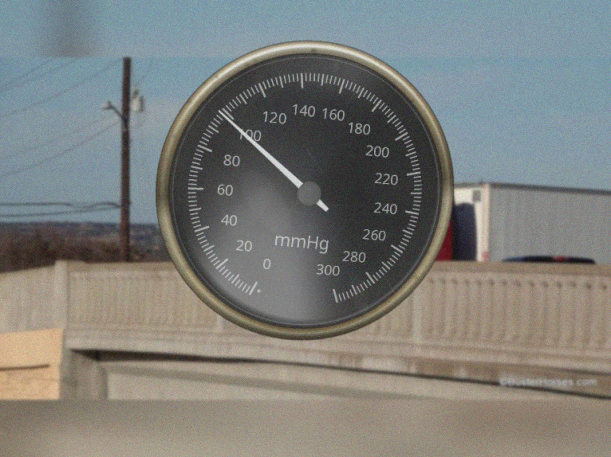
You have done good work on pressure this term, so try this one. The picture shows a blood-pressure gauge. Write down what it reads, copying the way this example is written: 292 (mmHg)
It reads 98 (mmHg)
